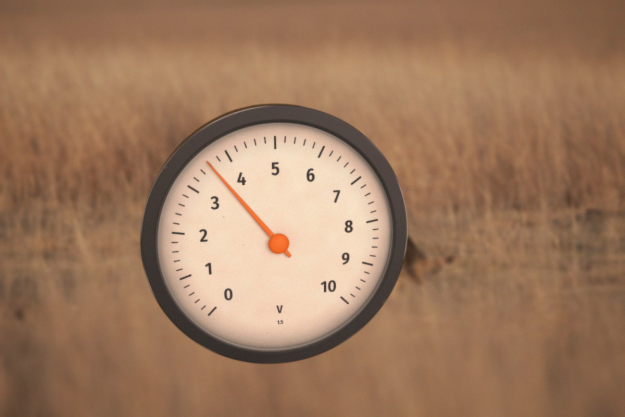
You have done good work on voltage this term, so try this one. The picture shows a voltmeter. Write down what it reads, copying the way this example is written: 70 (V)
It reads 3.6 (V)
